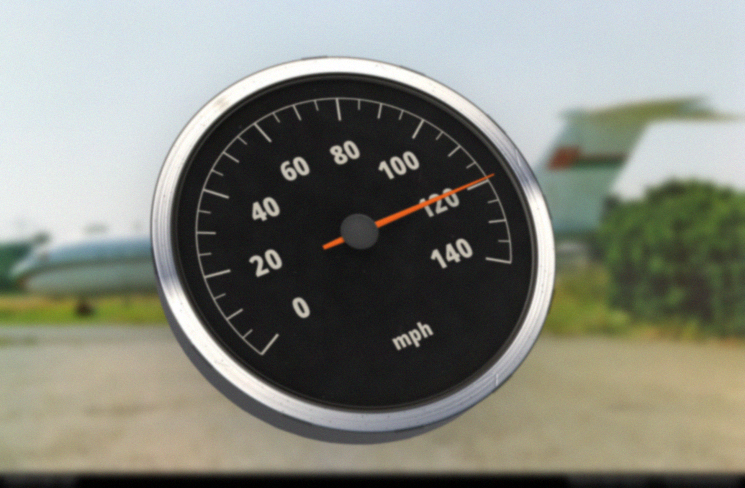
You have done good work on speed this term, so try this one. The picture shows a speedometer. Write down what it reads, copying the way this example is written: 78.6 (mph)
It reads 120 (mph)
